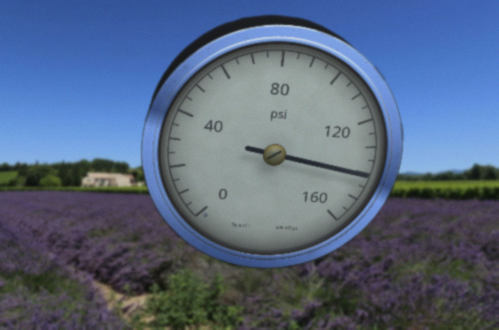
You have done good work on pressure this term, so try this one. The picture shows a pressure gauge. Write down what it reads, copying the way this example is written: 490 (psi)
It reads 140 (psi)
